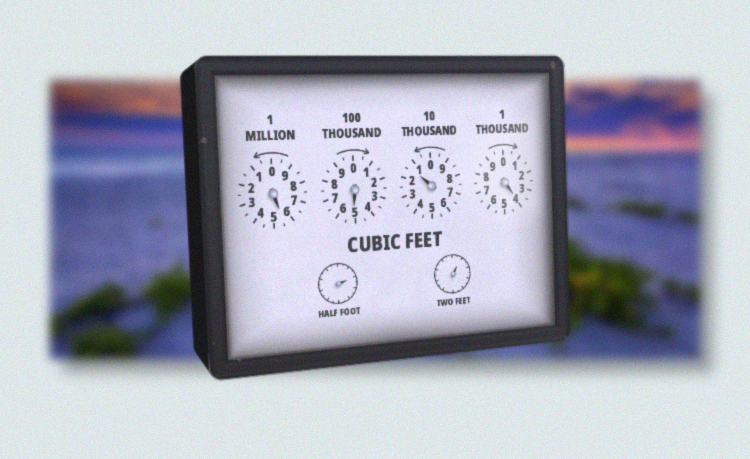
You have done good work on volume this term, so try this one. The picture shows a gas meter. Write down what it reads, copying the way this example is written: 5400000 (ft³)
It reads 551400 (ft³)
